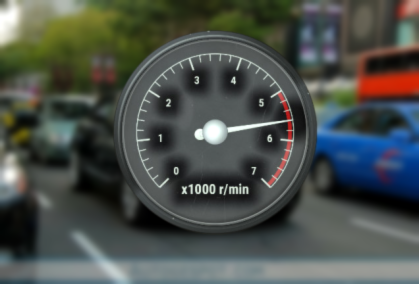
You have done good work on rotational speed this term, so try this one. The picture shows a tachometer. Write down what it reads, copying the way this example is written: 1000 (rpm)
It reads 5600 (rpm)
